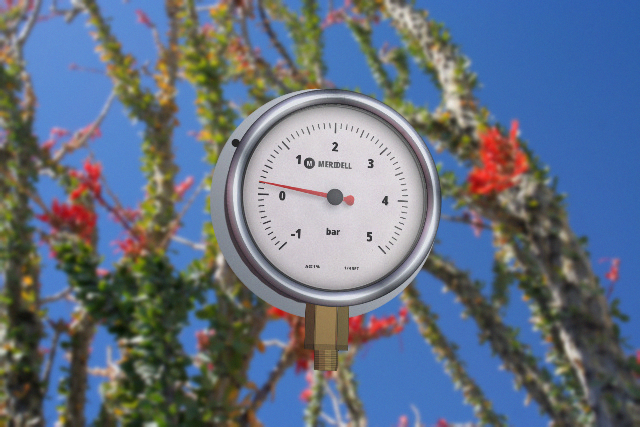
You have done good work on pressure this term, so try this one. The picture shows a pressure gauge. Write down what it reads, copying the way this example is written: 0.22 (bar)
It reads 0.2 (bar)
